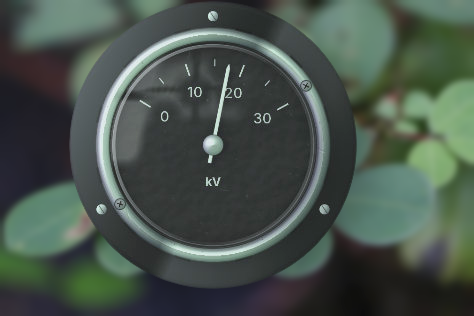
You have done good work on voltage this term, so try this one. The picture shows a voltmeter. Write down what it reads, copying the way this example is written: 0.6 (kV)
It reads 17.5 (kV)
